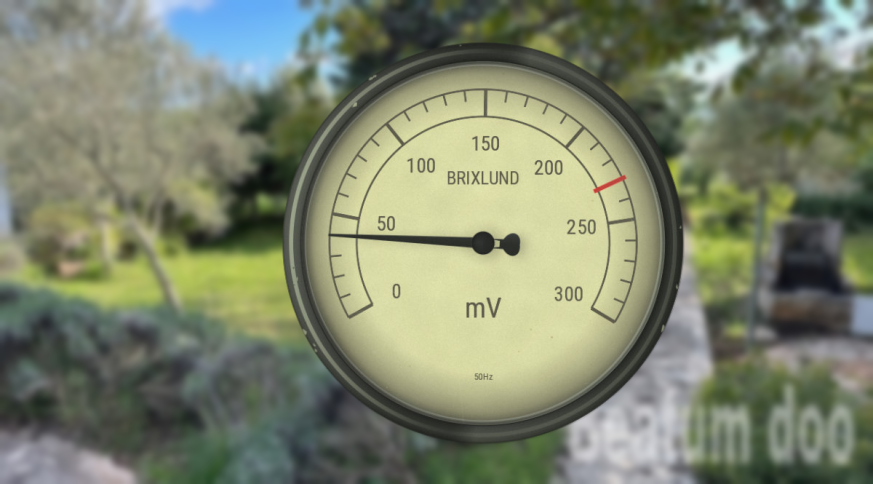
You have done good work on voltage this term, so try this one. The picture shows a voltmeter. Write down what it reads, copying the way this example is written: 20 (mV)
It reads 40 (mV)
